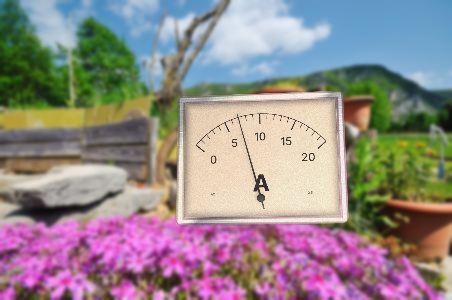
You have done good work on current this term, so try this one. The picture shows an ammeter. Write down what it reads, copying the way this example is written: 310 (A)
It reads 7 (A)
